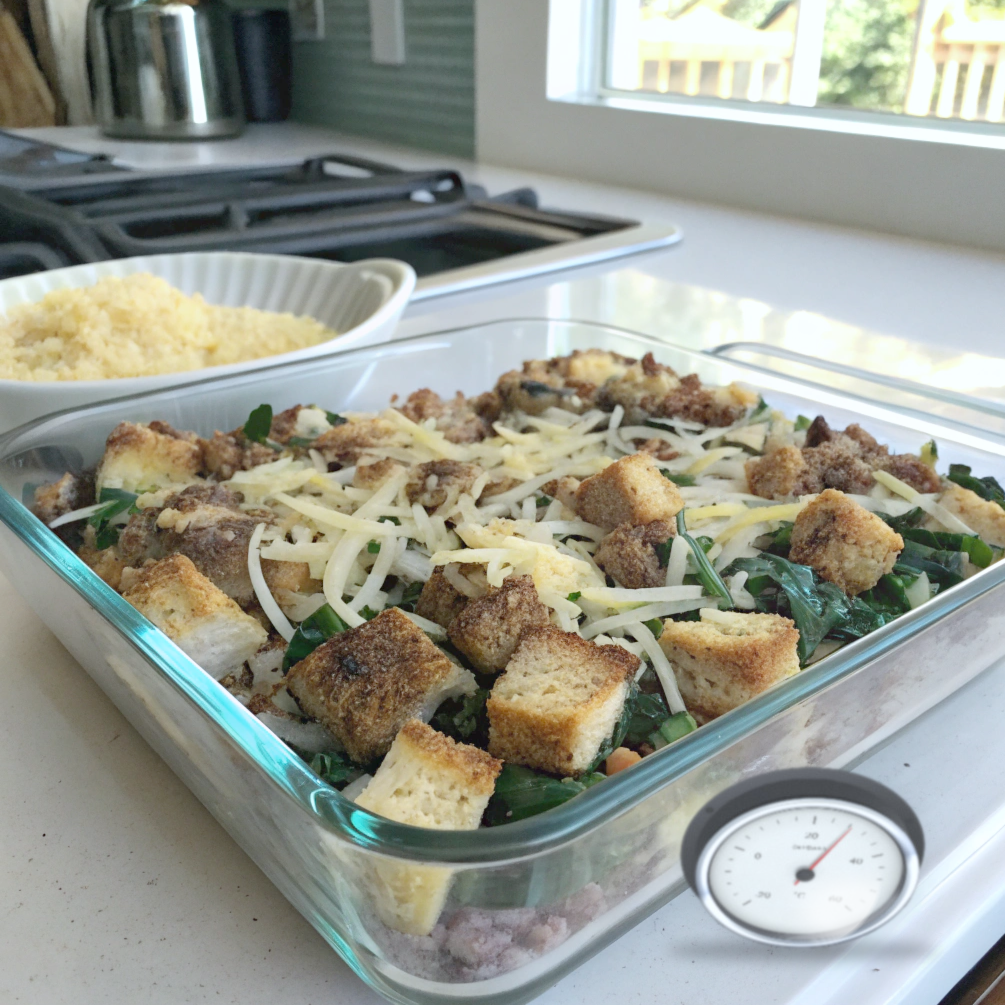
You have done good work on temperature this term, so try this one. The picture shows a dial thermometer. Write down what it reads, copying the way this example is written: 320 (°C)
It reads 28 (°C)
